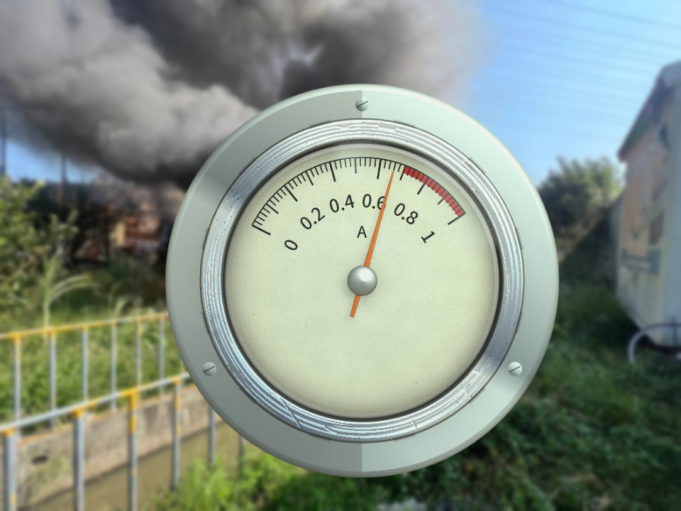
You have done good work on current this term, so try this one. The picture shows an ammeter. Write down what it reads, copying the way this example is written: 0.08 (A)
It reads 0.66 (A)
